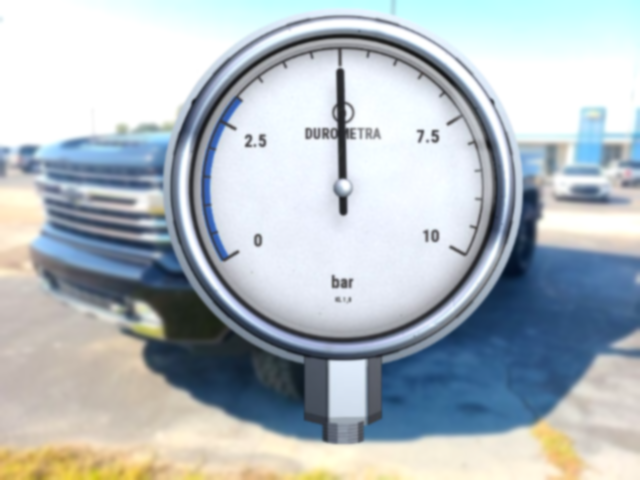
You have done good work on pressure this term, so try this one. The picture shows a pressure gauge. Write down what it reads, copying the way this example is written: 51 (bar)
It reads 5 (bar)
